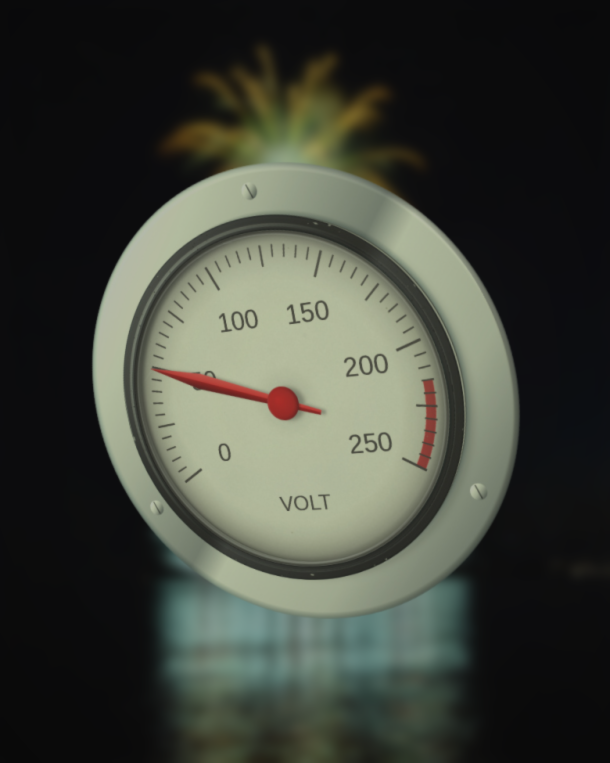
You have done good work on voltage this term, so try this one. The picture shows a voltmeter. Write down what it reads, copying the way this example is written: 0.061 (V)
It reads 50 (V)
